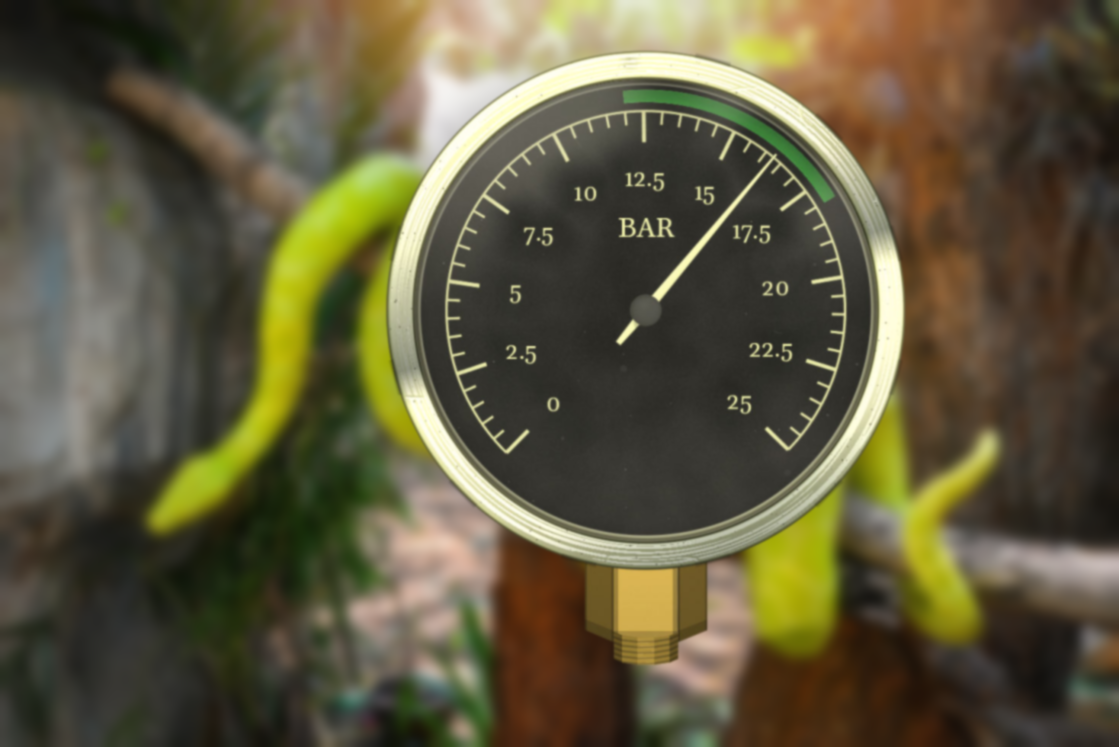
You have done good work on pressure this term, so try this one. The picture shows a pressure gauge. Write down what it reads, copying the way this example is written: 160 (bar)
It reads 16.25 (bar)
